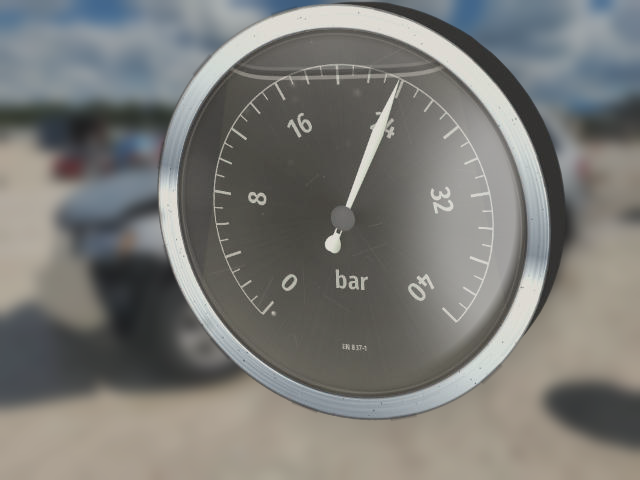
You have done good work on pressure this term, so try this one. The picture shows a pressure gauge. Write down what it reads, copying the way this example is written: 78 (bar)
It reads 24 (bar)
